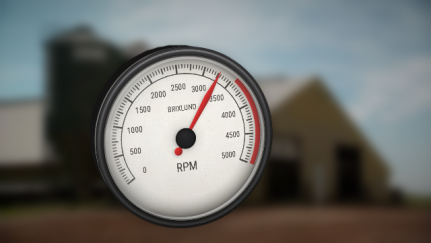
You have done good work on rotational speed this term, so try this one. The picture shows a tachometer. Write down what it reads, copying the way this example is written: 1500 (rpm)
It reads 3250 (rpm)
